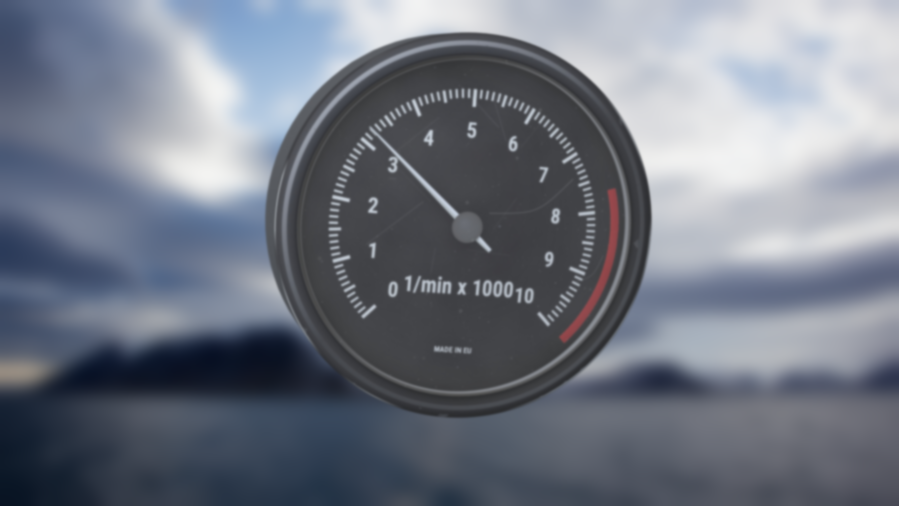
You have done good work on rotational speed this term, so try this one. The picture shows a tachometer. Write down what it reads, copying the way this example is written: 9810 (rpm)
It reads 3200 (rpm)
